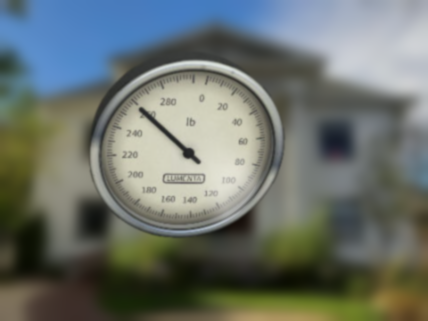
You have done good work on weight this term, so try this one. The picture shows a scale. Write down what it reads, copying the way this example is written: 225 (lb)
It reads 260 (lb)
